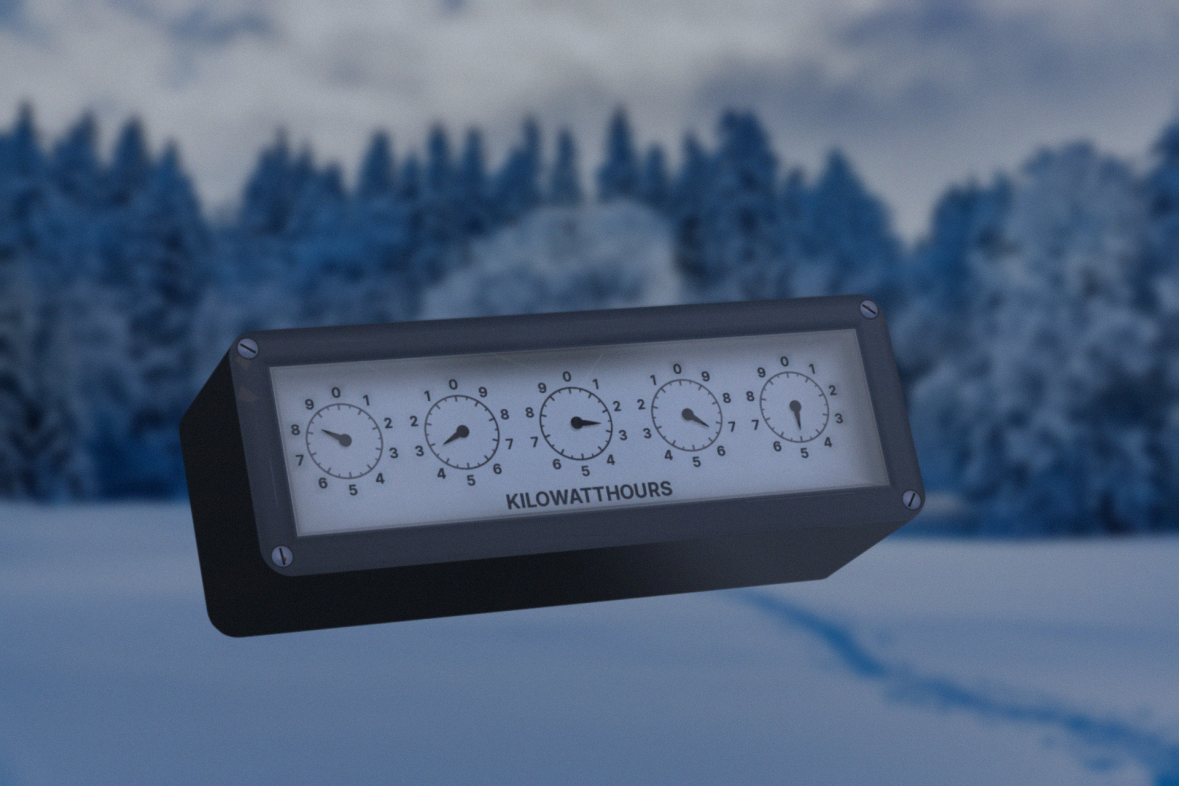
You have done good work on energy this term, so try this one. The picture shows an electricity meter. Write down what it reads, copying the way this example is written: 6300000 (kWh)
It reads 83265 (kWh)
